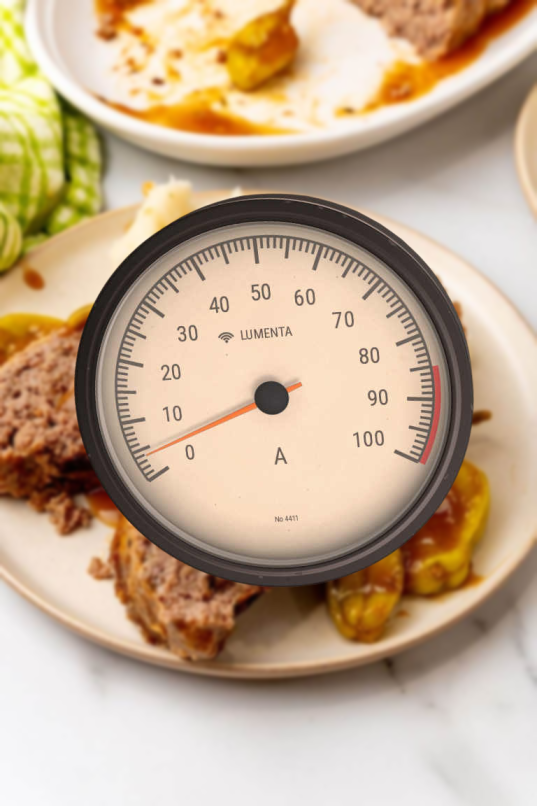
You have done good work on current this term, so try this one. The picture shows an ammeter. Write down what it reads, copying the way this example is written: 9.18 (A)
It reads 4 (A)
